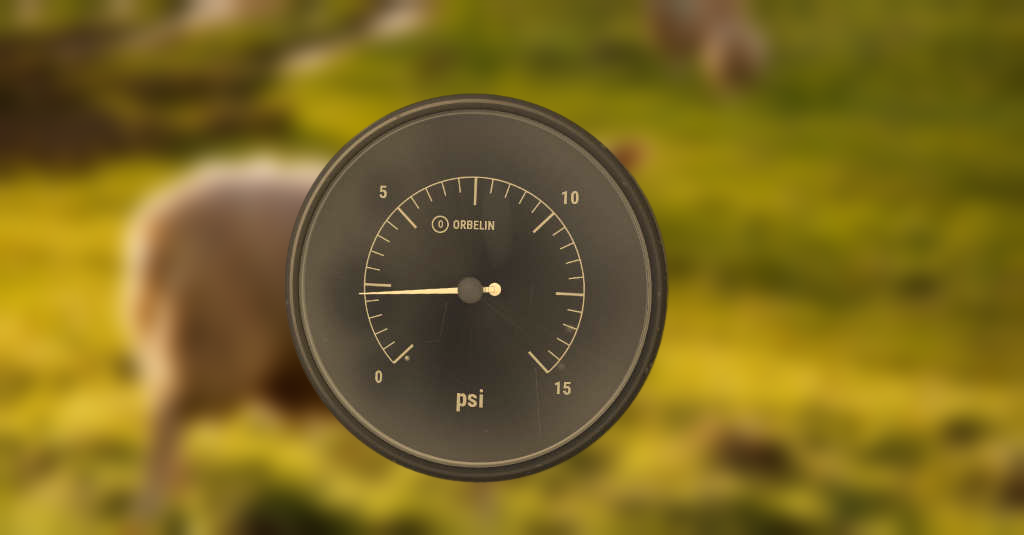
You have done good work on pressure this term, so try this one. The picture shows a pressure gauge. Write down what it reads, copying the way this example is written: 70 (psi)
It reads 2.25 (psi)
